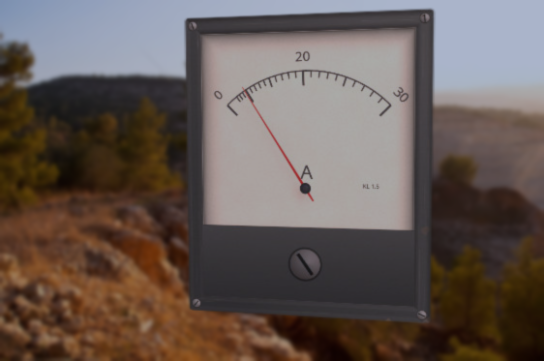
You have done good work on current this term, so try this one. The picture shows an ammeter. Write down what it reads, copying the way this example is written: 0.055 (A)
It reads 10 (A)
